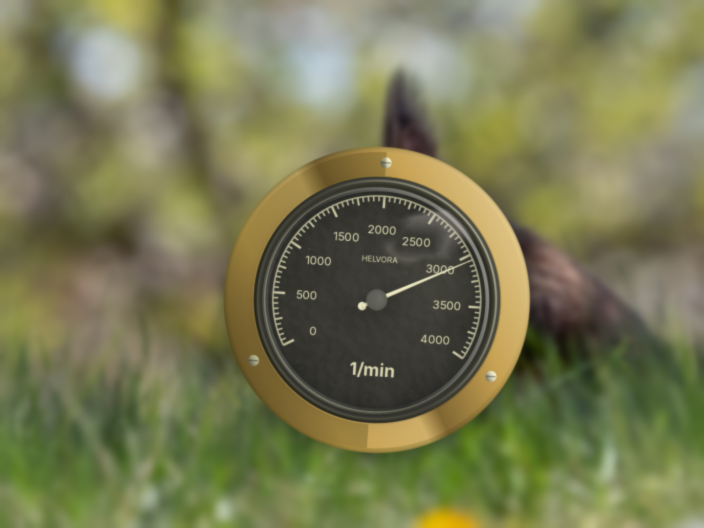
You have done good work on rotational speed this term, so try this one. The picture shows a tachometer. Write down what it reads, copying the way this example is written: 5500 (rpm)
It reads 3050 (rpm)
